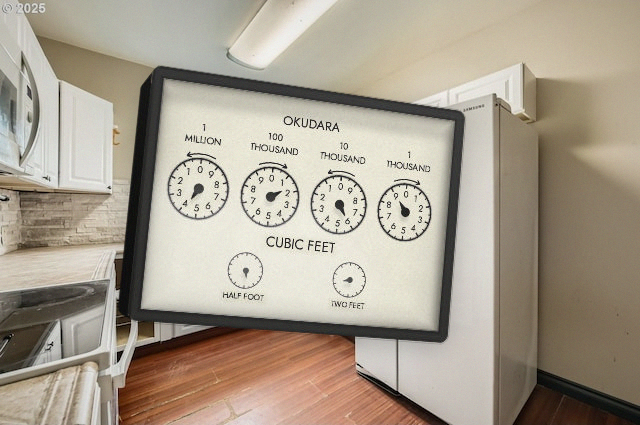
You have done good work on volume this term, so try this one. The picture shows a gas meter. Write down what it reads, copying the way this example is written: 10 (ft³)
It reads 415900 (ft³)
